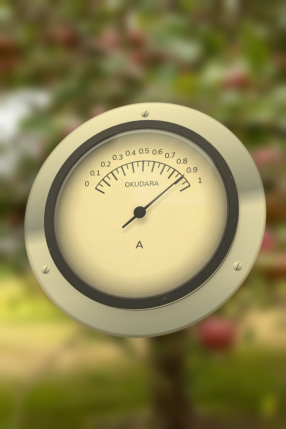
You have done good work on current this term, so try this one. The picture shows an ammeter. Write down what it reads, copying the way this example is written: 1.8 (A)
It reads 0.9 (A)
